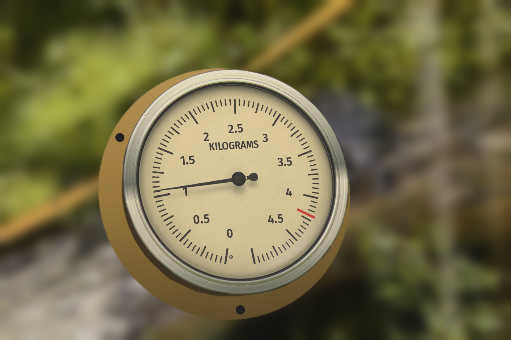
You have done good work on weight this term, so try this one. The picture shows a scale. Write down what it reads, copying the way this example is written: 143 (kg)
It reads 1.05 (kg)
